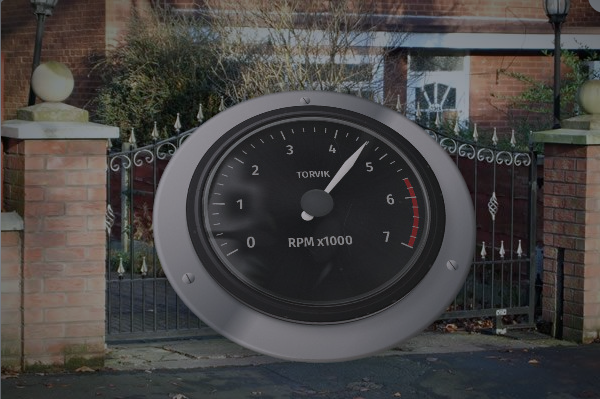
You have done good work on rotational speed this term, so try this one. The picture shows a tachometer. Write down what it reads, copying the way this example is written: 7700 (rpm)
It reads 4600 (rpm)
